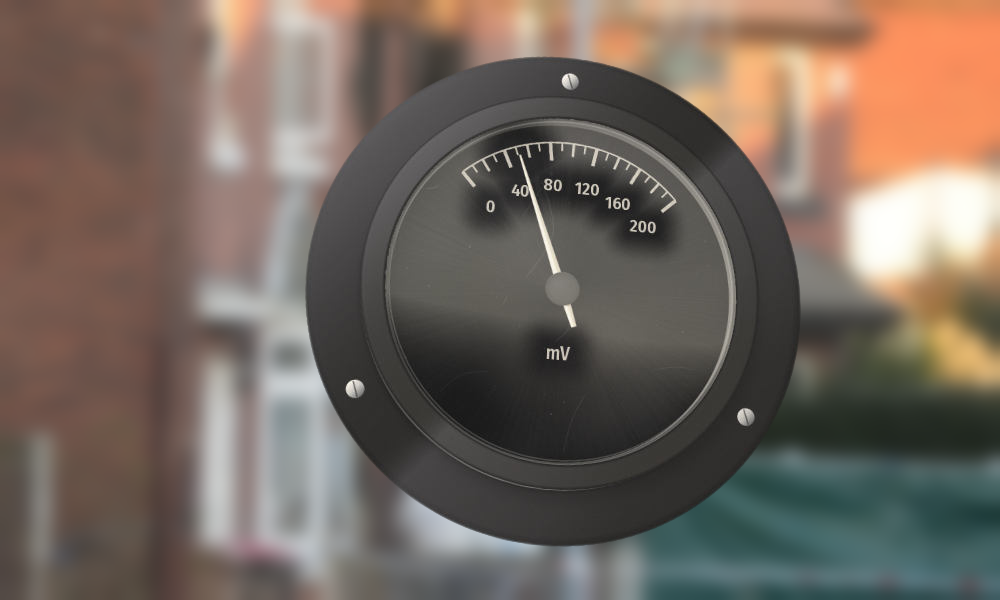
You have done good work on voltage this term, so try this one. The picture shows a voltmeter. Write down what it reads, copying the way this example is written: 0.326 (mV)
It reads 50 (mV)
